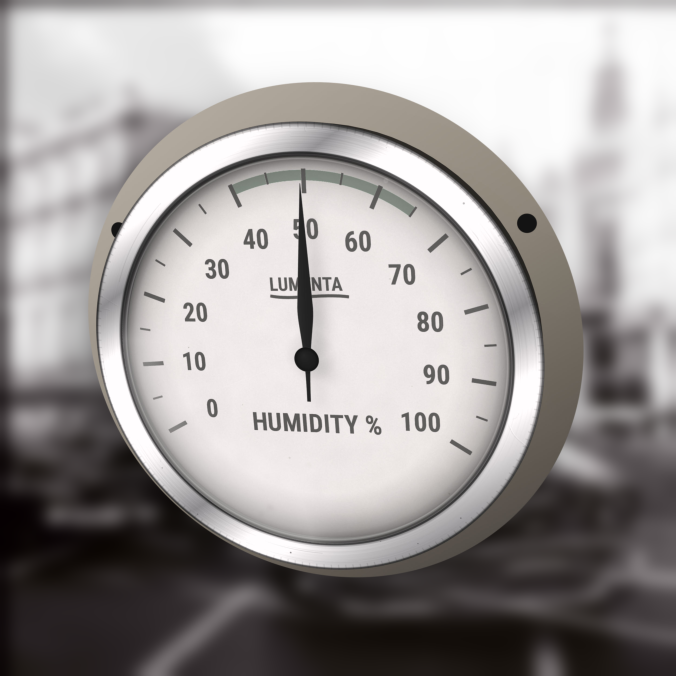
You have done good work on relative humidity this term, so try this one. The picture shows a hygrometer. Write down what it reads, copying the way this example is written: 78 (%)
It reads 50 (%)
